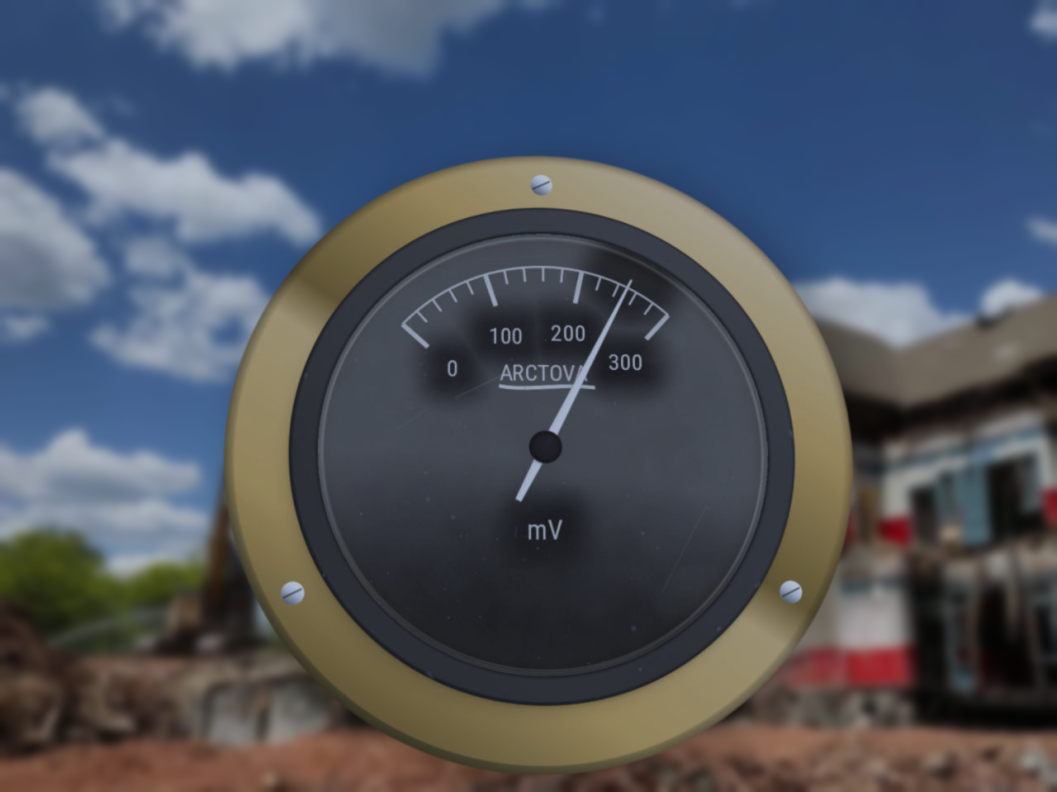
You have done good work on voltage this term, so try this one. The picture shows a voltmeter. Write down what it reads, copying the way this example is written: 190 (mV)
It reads 250 (mV)
